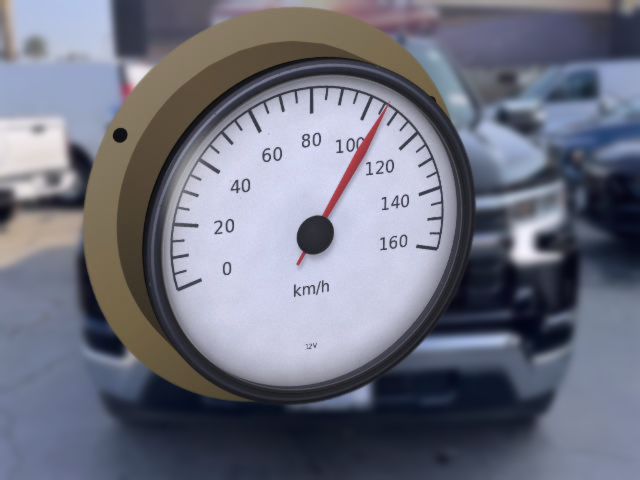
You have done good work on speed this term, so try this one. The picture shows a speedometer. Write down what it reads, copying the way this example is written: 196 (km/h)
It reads 105 (km/h)
